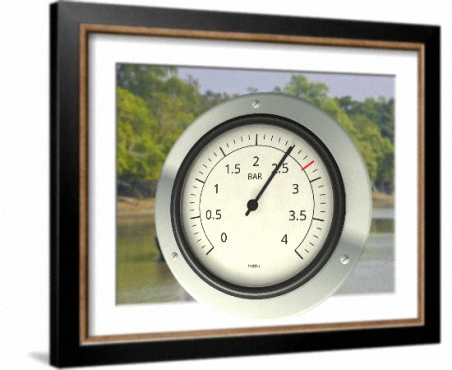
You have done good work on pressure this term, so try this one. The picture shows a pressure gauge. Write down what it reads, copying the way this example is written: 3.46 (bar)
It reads 2.5 (bar)
